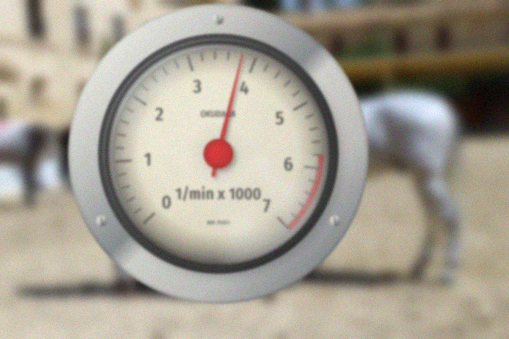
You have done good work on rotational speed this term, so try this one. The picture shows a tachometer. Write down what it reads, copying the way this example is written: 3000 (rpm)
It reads 3800 (rpm)
